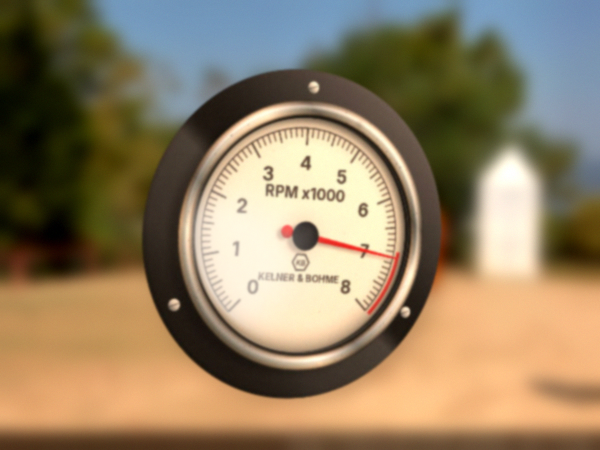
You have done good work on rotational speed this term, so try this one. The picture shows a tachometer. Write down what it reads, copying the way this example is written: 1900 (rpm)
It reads 7000 (rpm)
